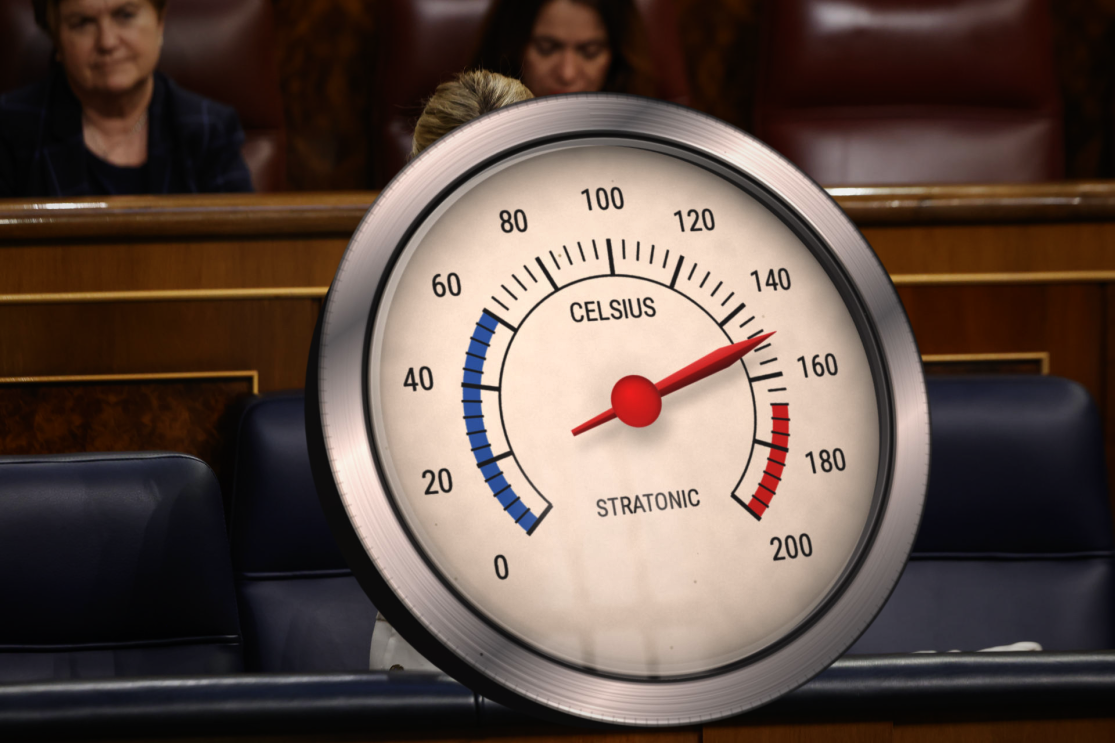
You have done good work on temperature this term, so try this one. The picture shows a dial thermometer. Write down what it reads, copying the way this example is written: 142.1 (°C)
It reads 150 (°C)
